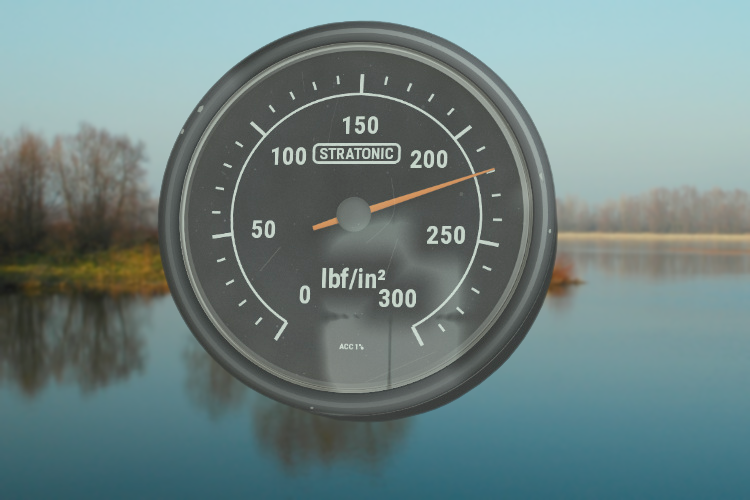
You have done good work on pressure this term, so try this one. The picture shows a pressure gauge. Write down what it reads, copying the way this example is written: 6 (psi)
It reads 220 (psi)
